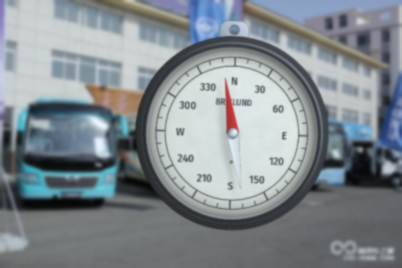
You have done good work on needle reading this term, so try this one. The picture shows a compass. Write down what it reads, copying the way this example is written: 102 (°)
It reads 350 (°)
